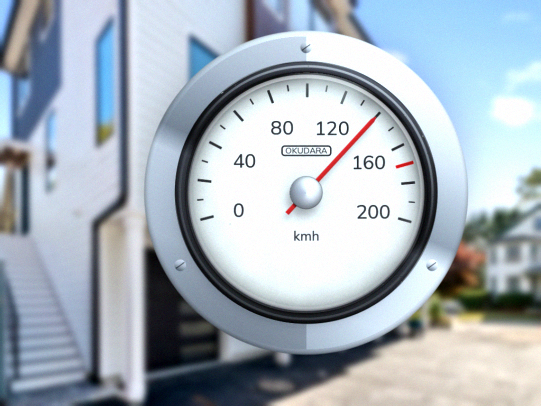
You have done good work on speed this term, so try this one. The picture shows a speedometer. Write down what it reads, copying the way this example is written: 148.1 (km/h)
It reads 140 (km/h)
